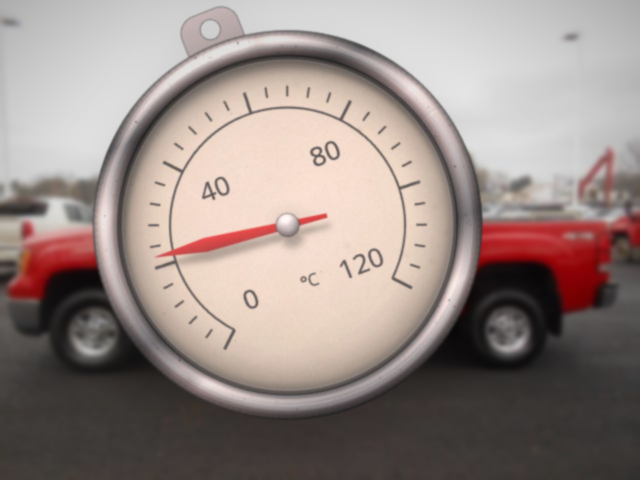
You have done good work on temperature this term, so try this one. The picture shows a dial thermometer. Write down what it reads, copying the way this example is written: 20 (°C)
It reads 22 (°C)
